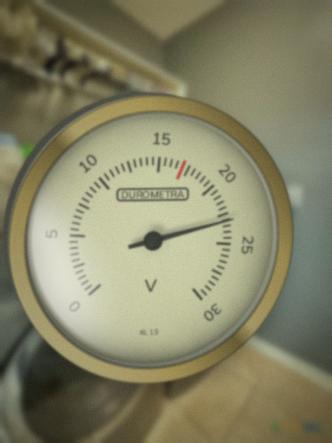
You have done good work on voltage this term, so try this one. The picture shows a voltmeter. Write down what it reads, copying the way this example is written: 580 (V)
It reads 23 (V)
